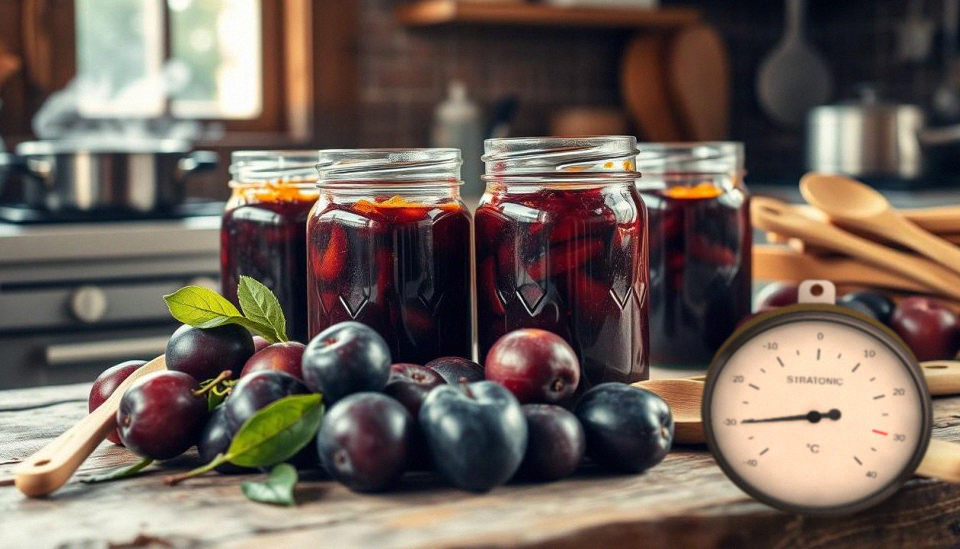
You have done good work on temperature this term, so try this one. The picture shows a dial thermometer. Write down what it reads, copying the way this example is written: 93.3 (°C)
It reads -30 (°C)
